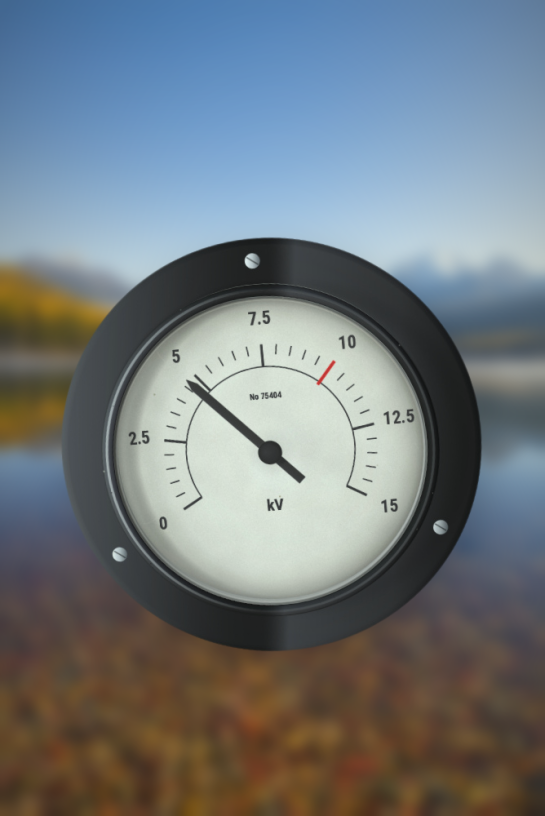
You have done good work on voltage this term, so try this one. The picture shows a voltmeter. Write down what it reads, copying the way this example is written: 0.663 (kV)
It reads 4.75 (kV)
